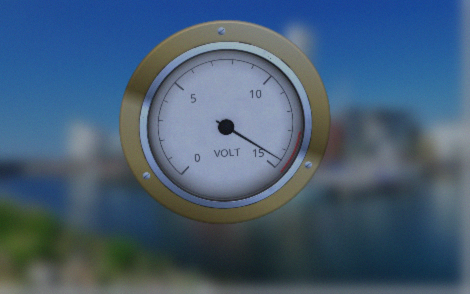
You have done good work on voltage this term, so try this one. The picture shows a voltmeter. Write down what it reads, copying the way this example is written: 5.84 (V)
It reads 14.5 (V)
